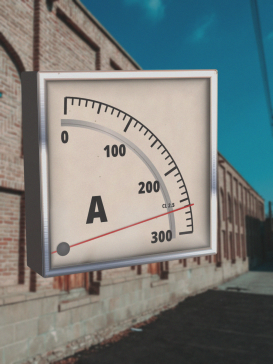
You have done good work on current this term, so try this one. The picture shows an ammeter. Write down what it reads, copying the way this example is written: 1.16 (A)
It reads 260 (A)
